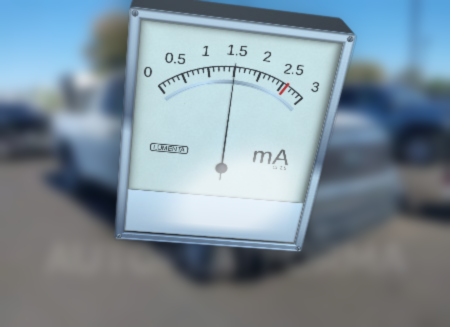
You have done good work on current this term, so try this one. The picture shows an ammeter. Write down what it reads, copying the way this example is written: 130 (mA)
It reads 1.5 (mA)
